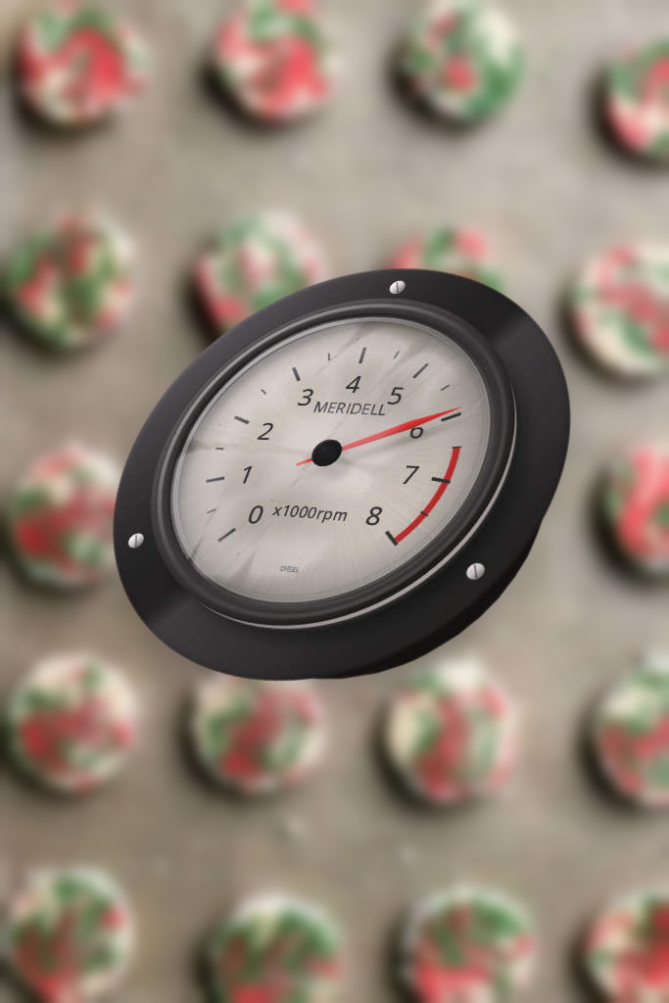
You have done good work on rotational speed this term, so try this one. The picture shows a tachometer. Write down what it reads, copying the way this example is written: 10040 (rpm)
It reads 6000 (rpm)
